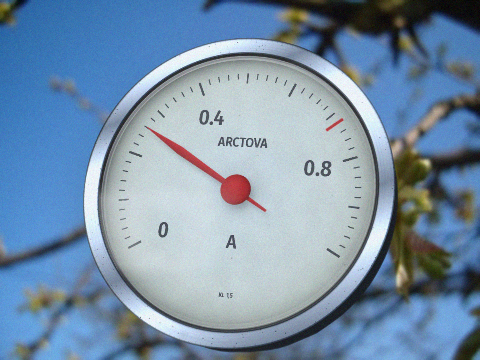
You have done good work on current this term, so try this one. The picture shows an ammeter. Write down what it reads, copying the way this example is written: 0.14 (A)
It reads 0.26 (A)
